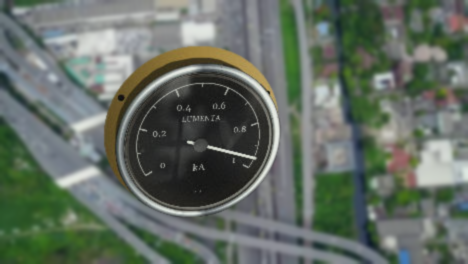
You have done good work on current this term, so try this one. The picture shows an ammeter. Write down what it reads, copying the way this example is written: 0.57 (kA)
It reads 0.95 (kA)
